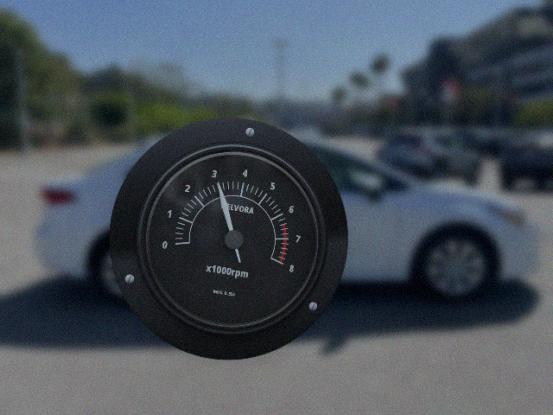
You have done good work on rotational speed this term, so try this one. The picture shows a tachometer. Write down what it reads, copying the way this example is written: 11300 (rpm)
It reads 3000 (rpm)
